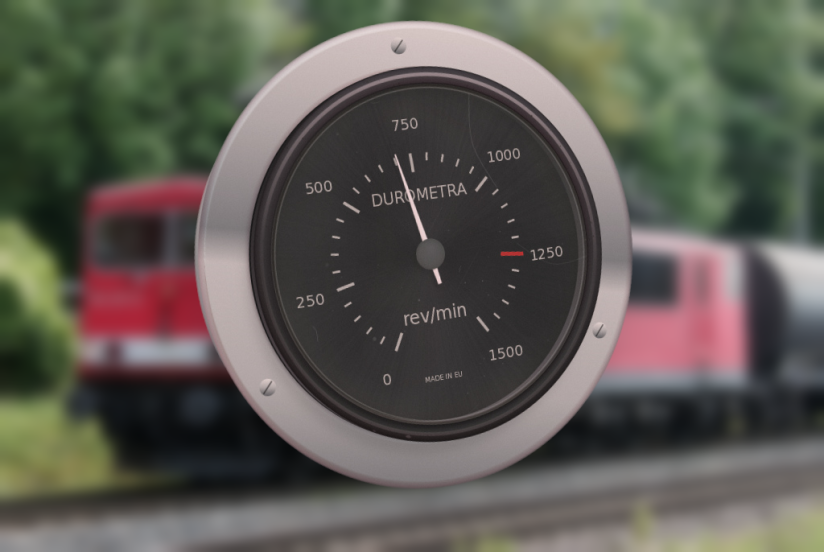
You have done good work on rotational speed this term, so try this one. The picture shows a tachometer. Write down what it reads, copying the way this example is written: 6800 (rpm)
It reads 700 (rpm)
